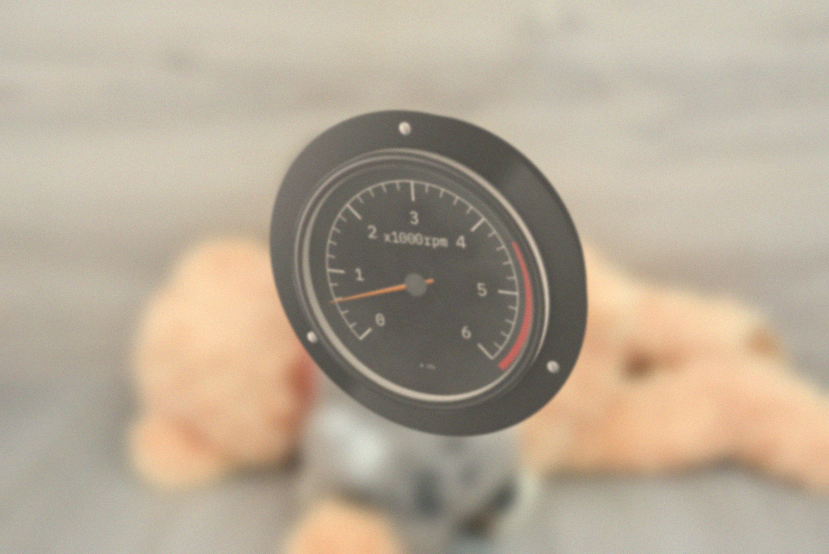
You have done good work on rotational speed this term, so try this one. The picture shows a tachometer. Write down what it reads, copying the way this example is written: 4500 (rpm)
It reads 600 (rpm)
